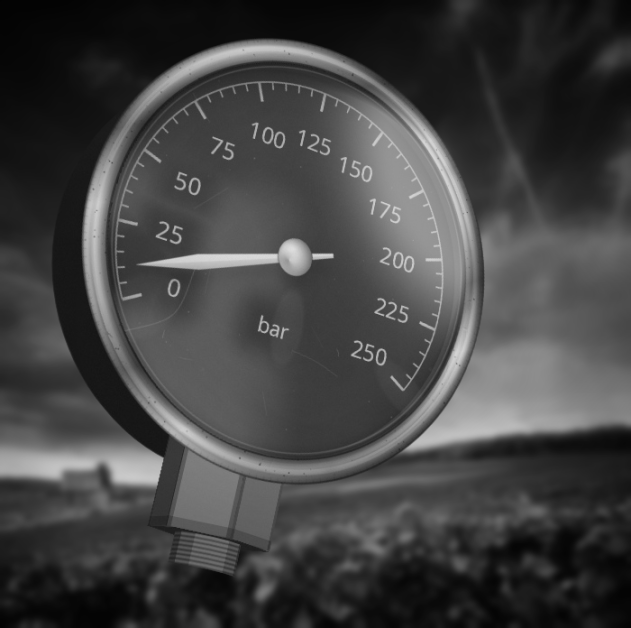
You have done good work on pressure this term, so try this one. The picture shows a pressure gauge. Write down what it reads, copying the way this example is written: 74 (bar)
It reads 10 (bar)
